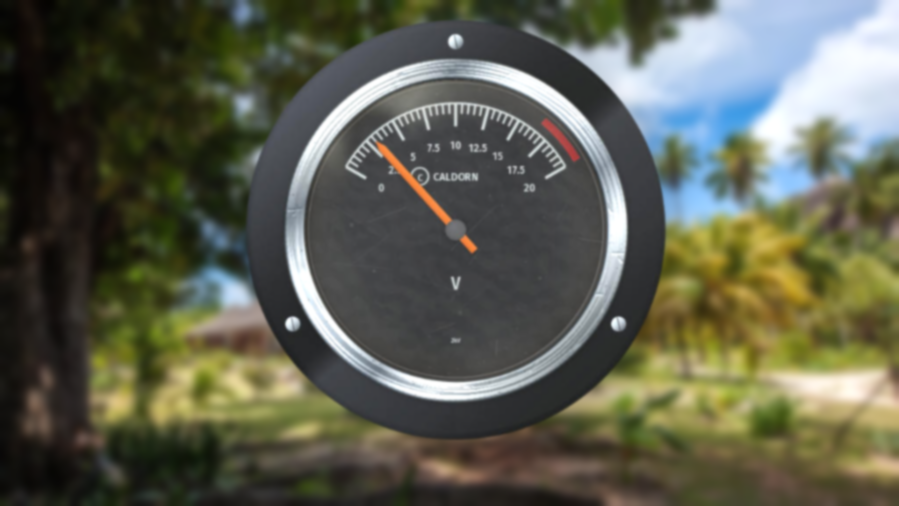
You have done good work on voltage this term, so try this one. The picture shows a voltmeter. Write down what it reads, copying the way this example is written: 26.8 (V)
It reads 3 (V)
